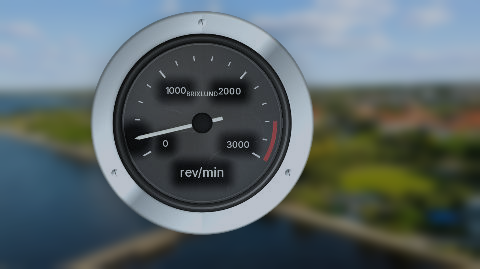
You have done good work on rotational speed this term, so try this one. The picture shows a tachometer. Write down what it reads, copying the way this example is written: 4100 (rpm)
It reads 200 (rpm)
